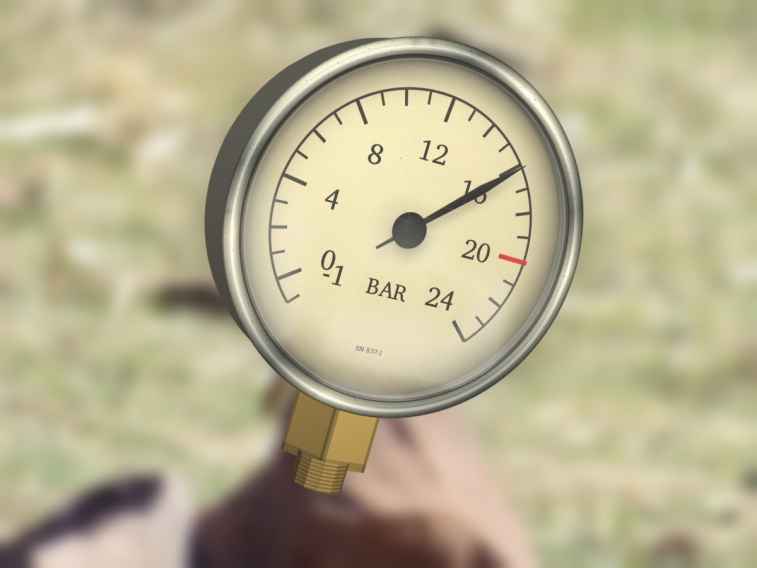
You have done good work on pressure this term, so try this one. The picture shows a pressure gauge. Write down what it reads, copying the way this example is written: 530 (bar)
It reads 16 (bar)
